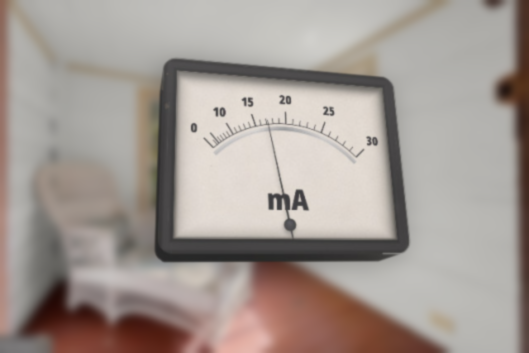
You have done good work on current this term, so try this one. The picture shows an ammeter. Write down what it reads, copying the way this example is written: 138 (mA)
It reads 17 (mA)
